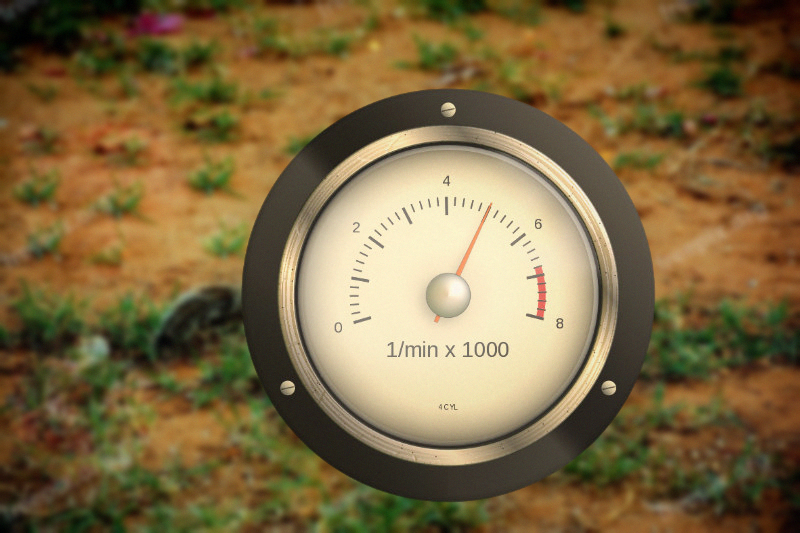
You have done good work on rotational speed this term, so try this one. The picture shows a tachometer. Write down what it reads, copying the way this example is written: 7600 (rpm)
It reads 5000 (rpm)
